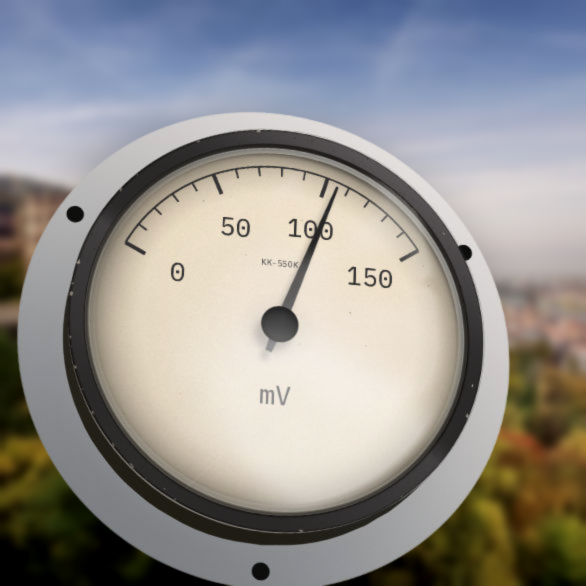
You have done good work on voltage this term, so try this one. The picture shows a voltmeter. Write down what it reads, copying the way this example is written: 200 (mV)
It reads 105 (mV)
